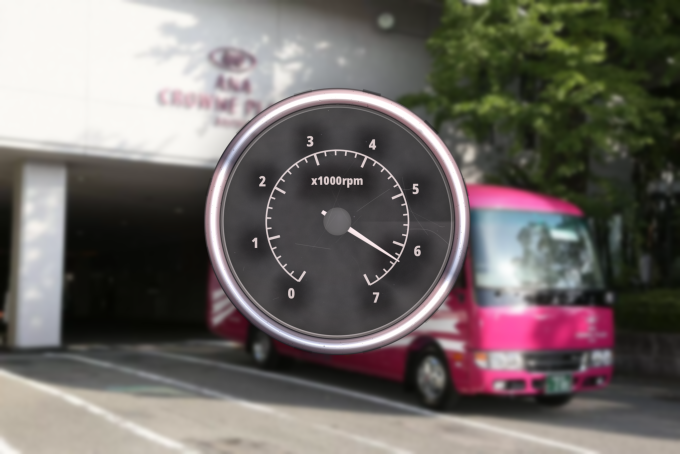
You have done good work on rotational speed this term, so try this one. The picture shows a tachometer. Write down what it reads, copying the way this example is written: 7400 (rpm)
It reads 6300 (rpm)
